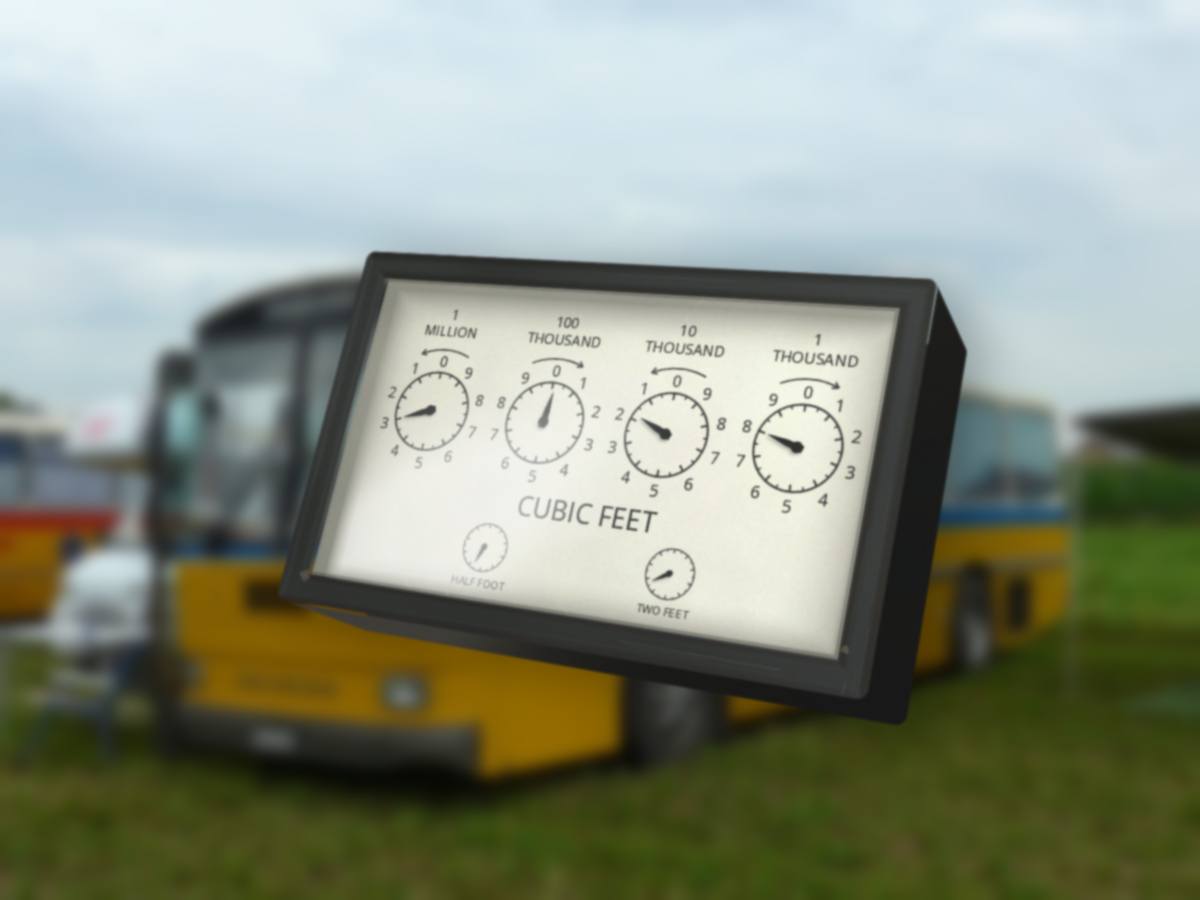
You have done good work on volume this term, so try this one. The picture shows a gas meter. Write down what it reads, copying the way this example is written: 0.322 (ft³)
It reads 301800 (ft³)
